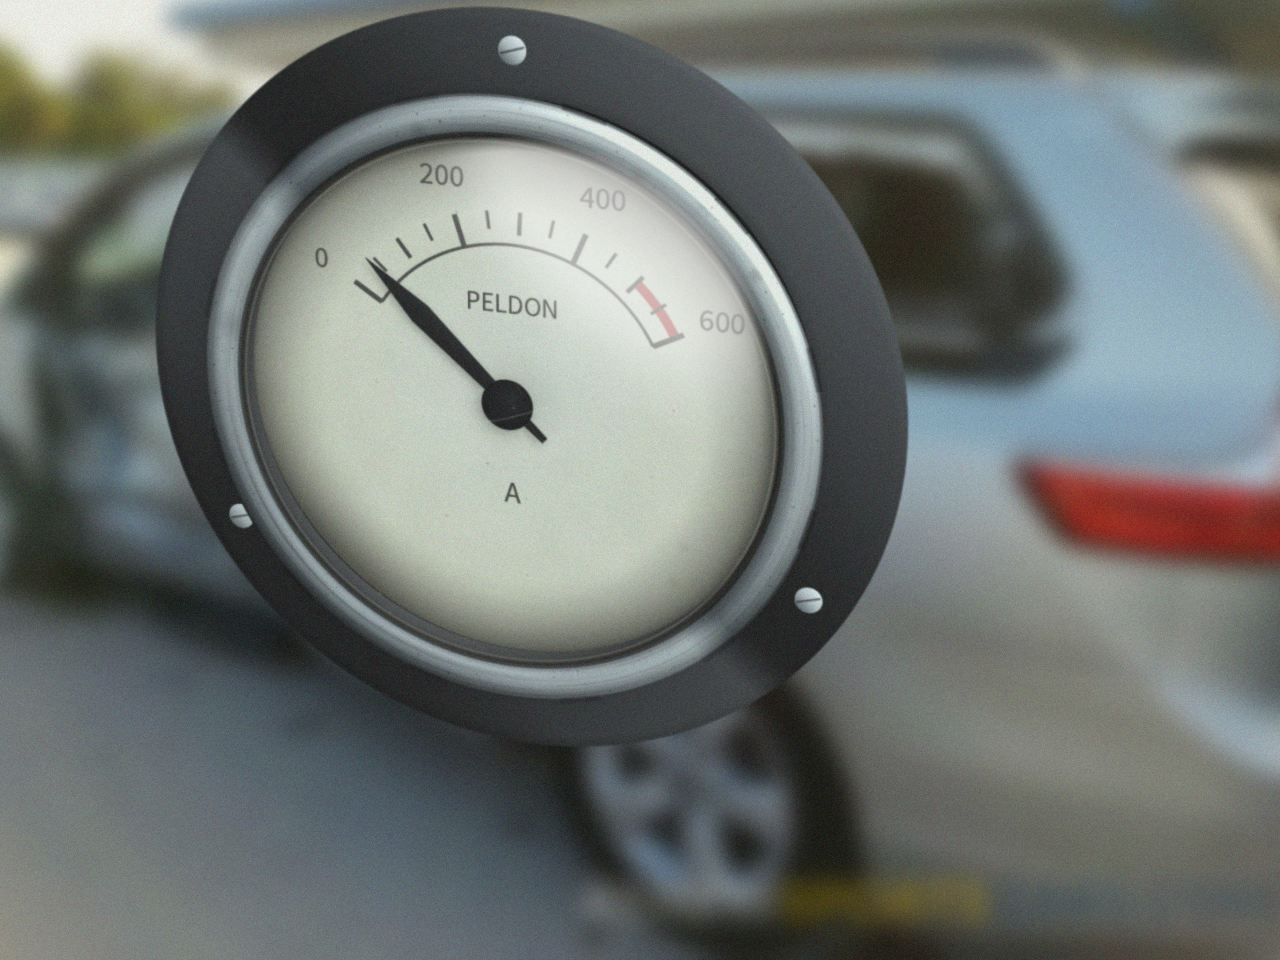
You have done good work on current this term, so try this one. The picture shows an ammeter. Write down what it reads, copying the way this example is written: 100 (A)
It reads 50 (A)
